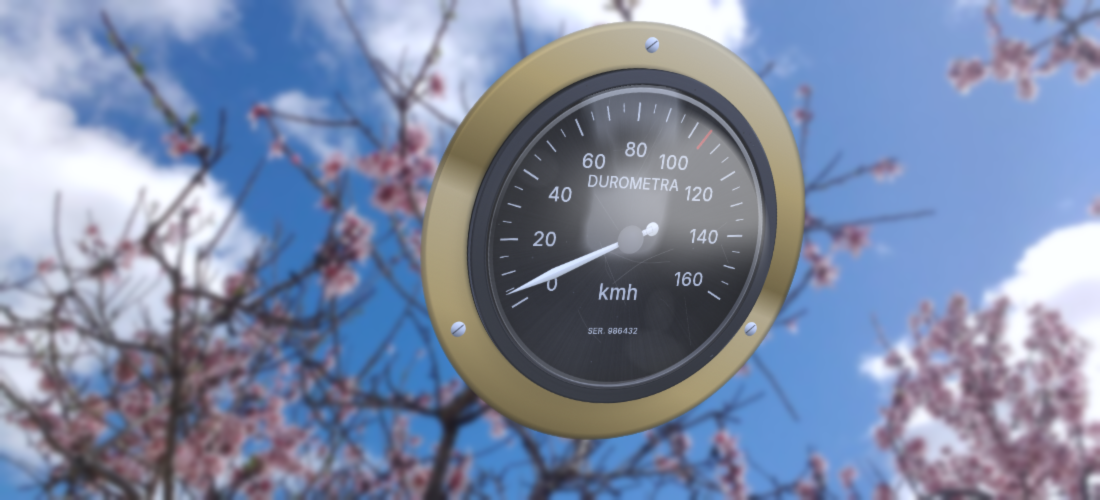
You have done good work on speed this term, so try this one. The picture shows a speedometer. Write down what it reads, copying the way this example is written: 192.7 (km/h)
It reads 5 (km/h)
